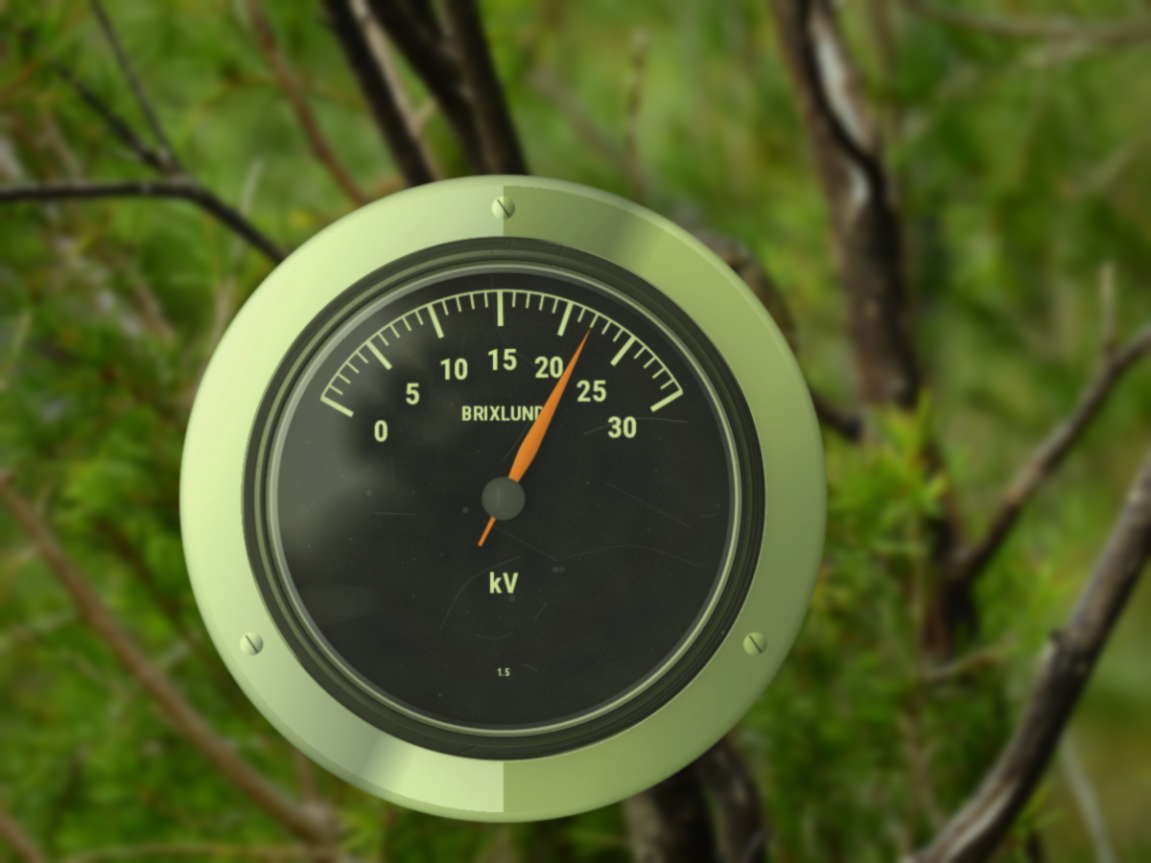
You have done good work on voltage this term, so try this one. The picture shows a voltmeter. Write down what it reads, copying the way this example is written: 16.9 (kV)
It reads 22 (kV)
